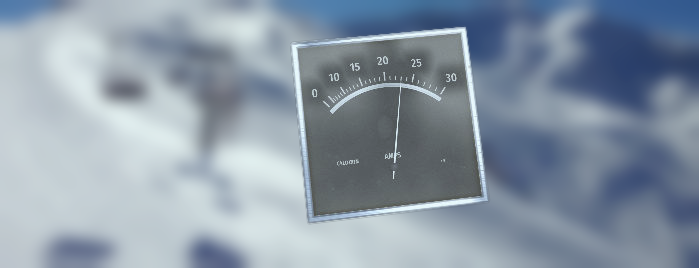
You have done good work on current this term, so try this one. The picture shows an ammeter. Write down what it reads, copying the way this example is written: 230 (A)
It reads 23 (A)
